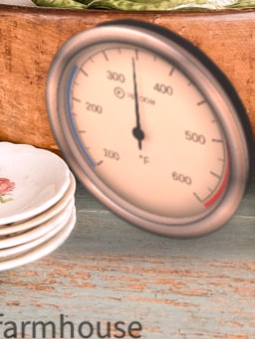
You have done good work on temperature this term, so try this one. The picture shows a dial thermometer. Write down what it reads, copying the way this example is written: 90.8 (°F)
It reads 350 (°F)
